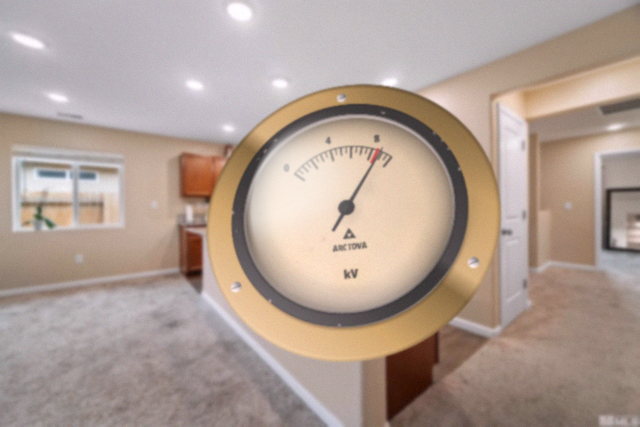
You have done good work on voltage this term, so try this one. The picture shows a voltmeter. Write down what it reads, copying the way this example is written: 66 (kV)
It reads 9 (kV)
